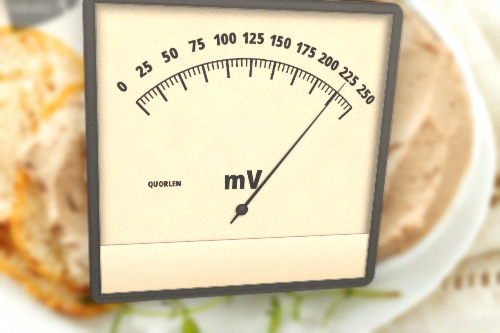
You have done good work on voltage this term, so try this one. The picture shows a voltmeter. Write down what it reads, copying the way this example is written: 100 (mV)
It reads 225 (mV)
